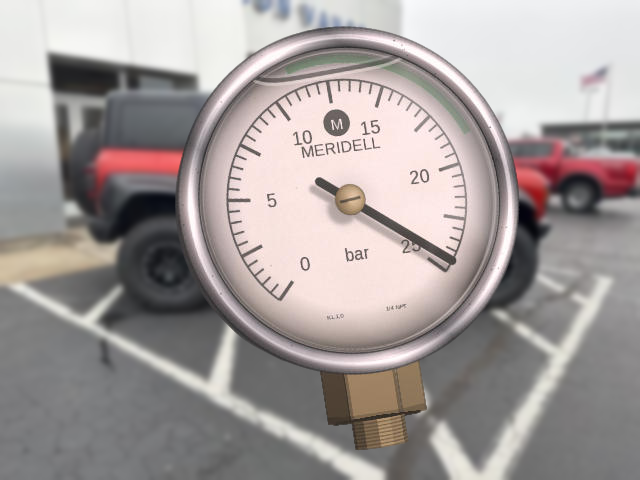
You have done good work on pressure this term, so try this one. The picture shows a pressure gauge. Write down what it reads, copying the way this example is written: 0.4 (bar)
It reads 24.5 (bar)
